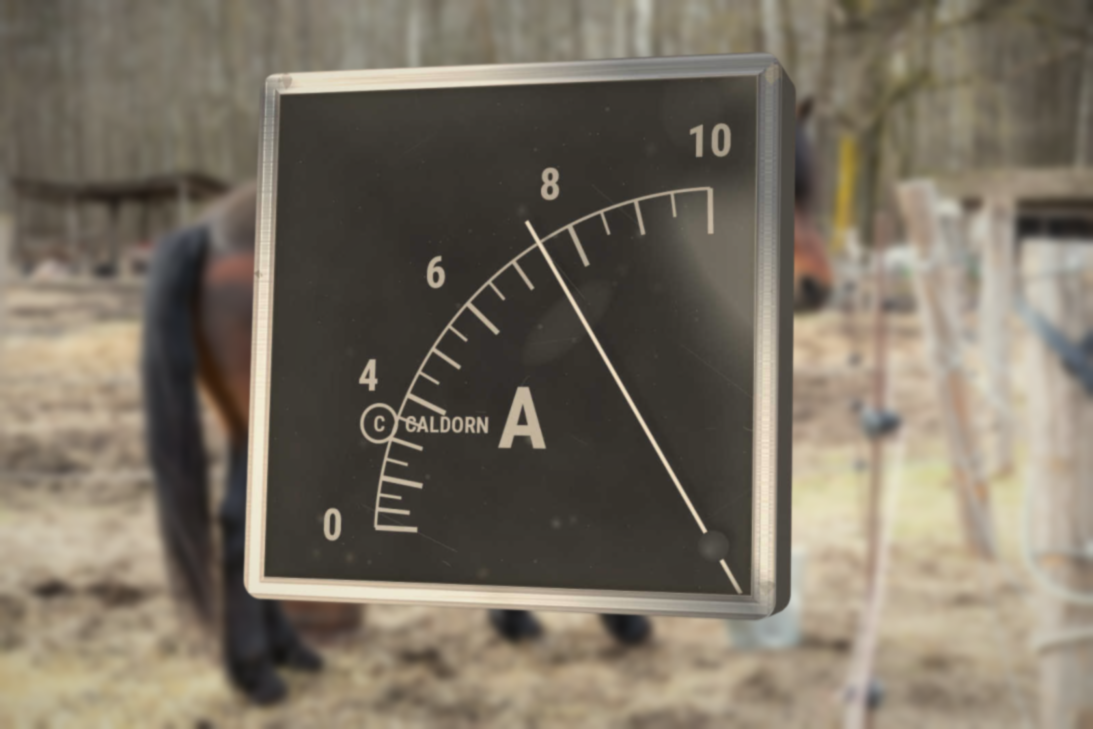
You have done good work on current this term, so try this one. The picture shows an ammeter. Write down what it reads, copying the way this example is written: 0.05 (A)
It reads 7.5 (A)
